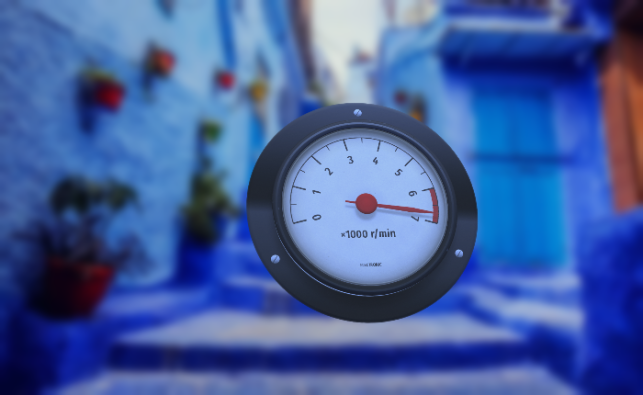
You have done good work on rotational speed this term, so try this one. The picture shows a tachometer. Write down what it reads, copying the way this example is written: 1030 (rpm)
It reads 6750 (rpm)
